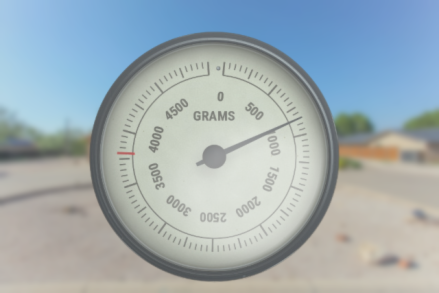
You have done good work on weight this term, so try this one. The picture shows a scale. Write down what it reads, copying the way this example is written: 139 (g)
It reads 850 (g)
